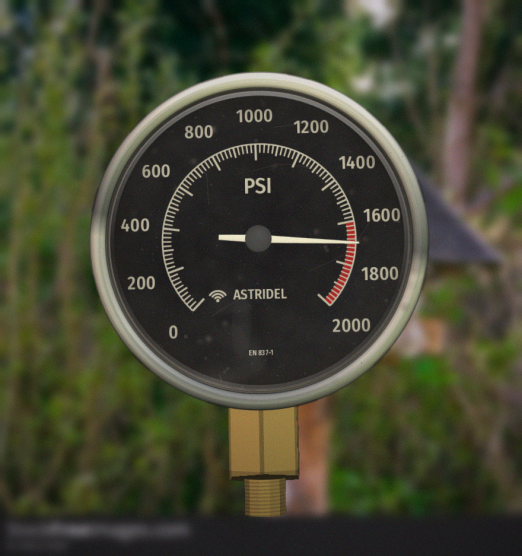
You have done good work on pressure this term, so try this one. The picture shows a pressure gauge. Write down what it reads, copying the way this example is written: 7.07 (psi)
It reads 1700 (psi)
